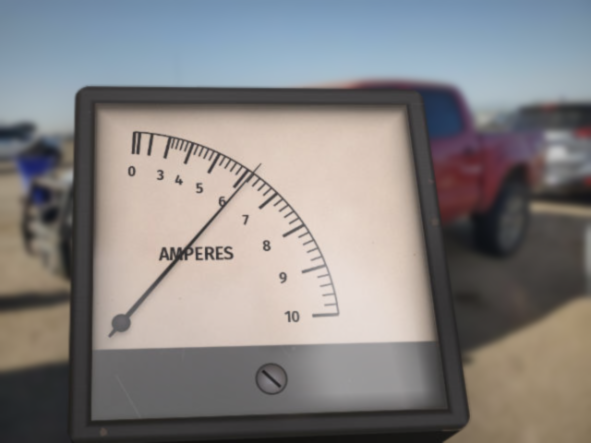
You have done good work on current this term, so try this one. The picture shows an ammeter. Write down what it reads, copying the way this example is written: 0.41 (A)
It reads 6.2 (A)
